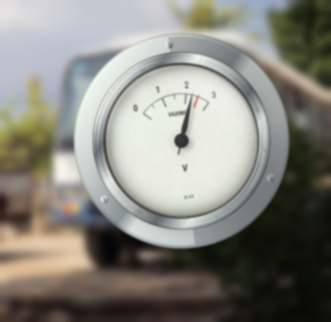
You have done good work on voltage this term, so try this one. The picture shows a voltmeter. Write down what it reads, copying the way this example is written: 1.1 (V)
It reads 2.25 (V)
